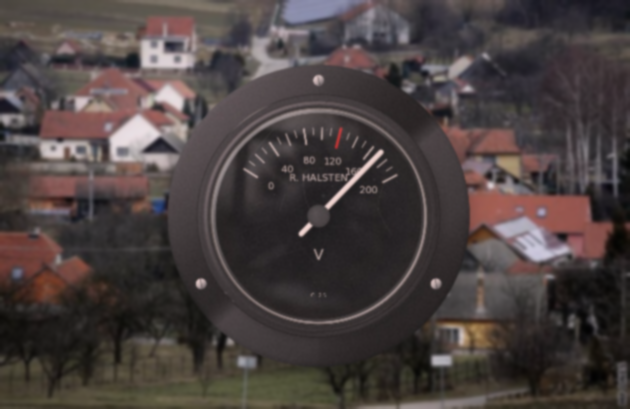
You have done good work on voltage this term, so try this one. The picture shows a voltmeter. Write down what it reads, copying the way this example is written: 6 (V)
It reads 170 (V)
